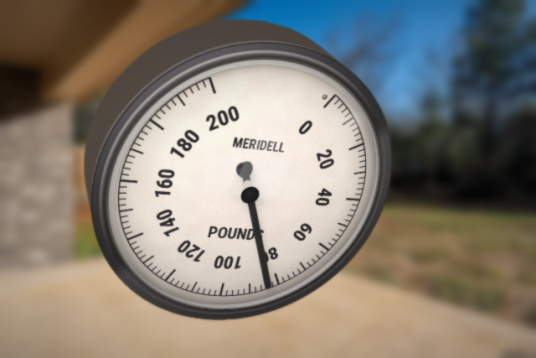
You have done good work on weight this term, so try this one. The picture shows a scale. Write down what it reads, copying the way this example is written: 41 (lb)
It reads 84 (lb)
